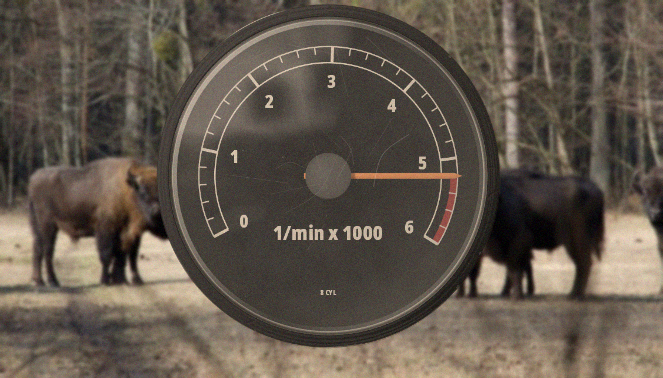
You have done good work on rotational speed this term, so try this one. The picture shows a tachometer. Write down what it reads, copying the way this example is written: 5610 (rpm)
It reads 5200 (rpm)
